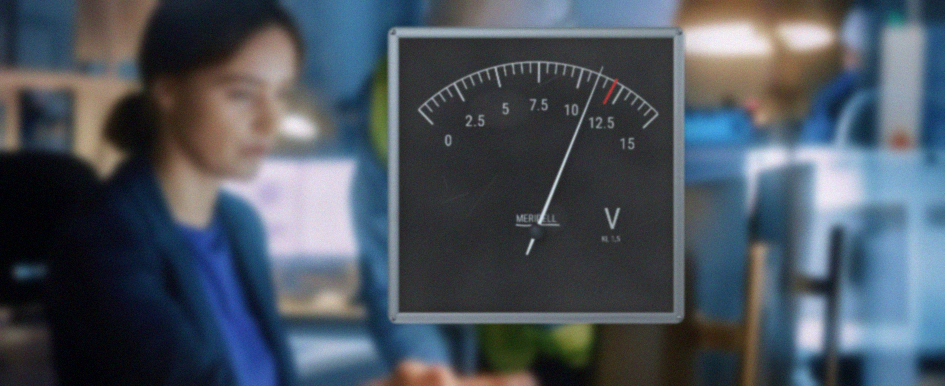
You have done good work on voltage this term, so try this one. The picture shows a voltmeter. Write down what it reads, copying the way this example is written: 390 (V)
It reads 11 (V)
